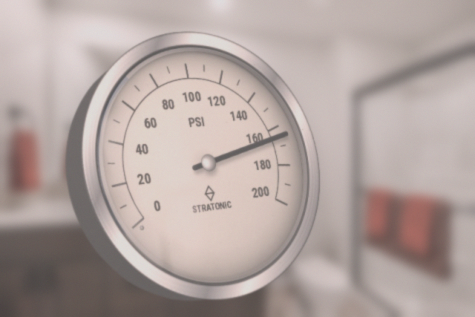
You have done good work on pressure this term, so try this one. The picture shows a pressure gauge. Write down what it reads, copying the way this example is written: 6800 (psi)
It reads 165 (psi)
